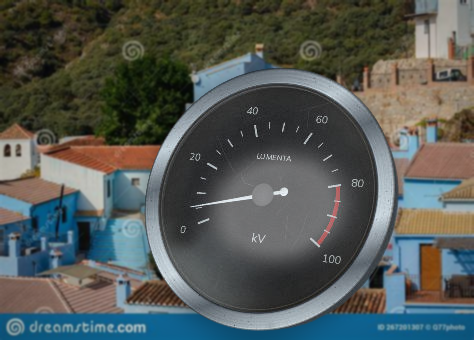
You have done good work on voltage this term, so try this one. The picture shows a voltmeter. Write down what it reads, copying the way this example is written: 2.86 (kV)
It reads 5 (kV)
